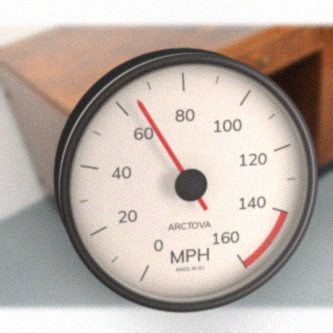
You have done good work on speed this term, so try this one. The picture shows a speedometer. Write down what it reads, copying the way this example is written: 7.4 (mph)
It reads 65 (mph)
